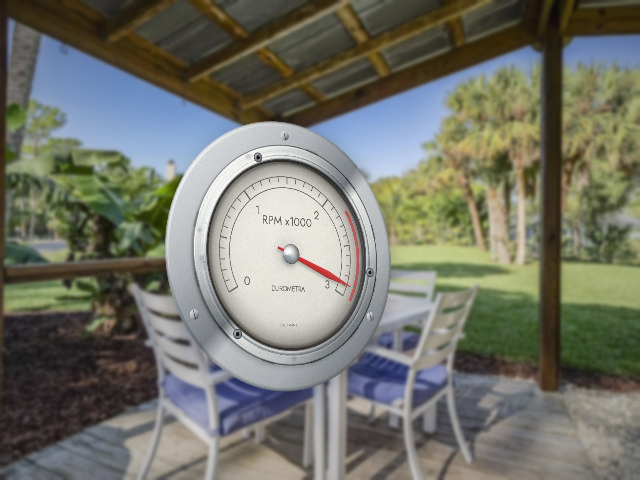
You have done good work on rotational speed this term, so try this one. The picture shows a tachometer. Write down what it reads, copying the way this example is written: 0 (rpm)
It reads 2900 (rpm)
